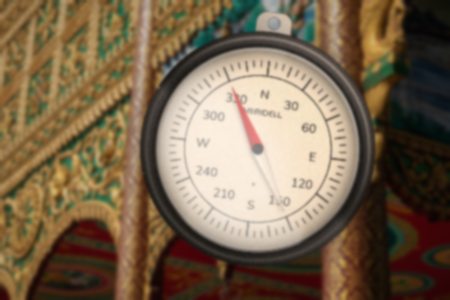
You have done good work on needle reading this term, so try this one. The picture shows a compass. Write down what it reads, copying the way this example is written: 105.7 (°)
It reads 330 (°)
